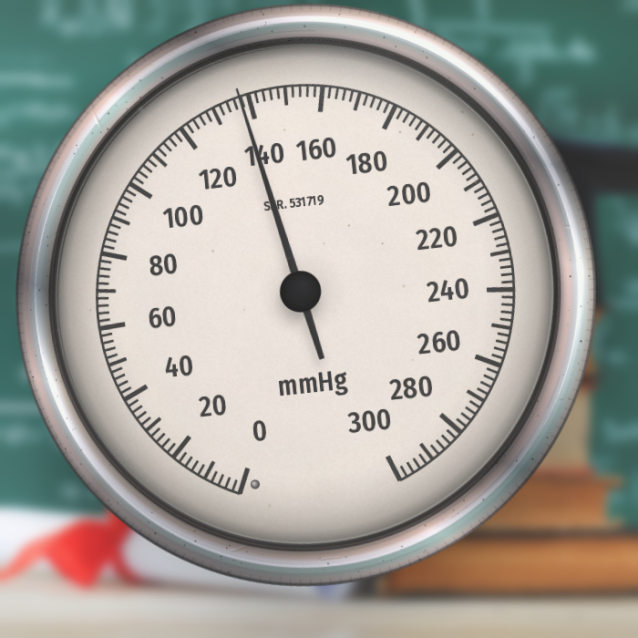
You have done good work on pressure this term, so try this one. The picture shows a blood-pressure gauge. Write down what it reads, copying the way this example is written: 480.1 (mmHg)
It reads 138 (mmHg)
